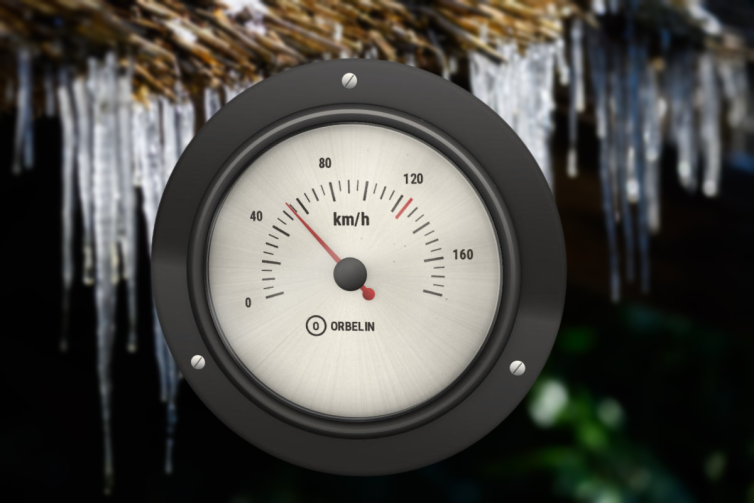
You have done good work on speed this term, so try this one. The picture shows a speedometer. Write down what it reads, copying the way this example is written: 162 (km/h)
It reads 55 (km/h)
